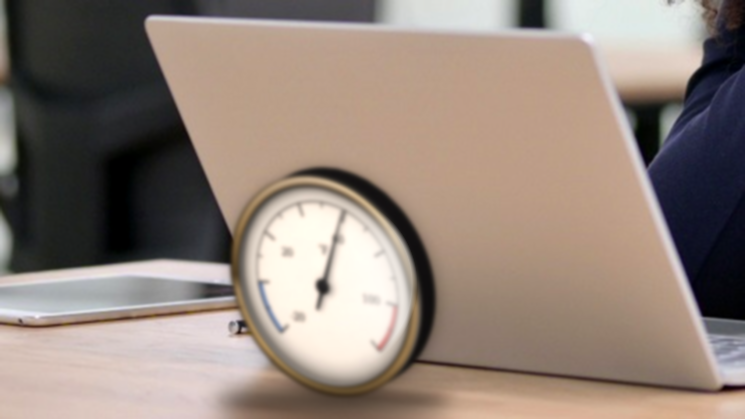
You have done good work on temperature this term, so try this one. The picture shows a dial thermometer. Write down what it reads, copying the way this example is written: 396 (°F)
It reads 60 (°F)
